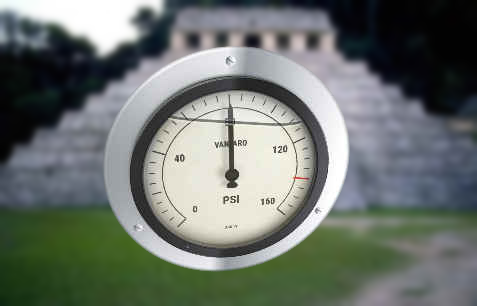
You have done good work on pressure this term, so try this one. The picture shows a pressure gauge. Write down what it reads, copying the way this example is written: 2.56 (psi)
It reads 80 (psi)
